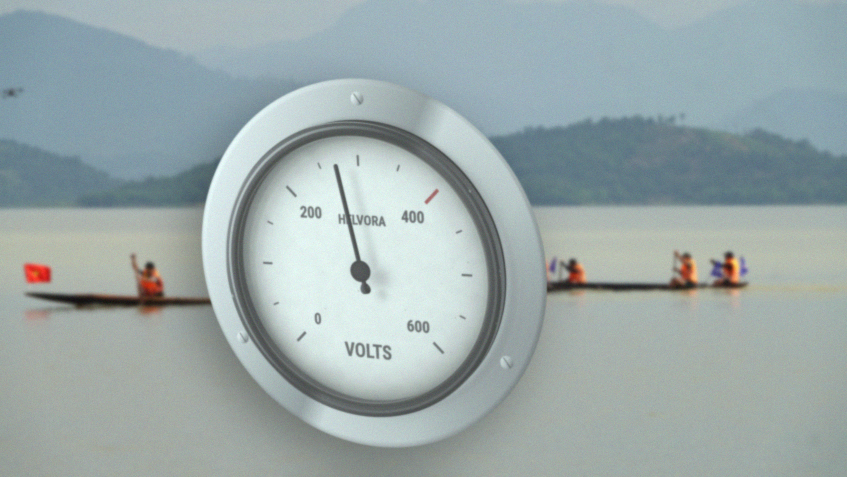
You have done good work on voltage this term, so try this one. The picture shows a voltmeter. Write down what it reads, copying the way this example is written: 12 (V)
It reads 275 (V)
